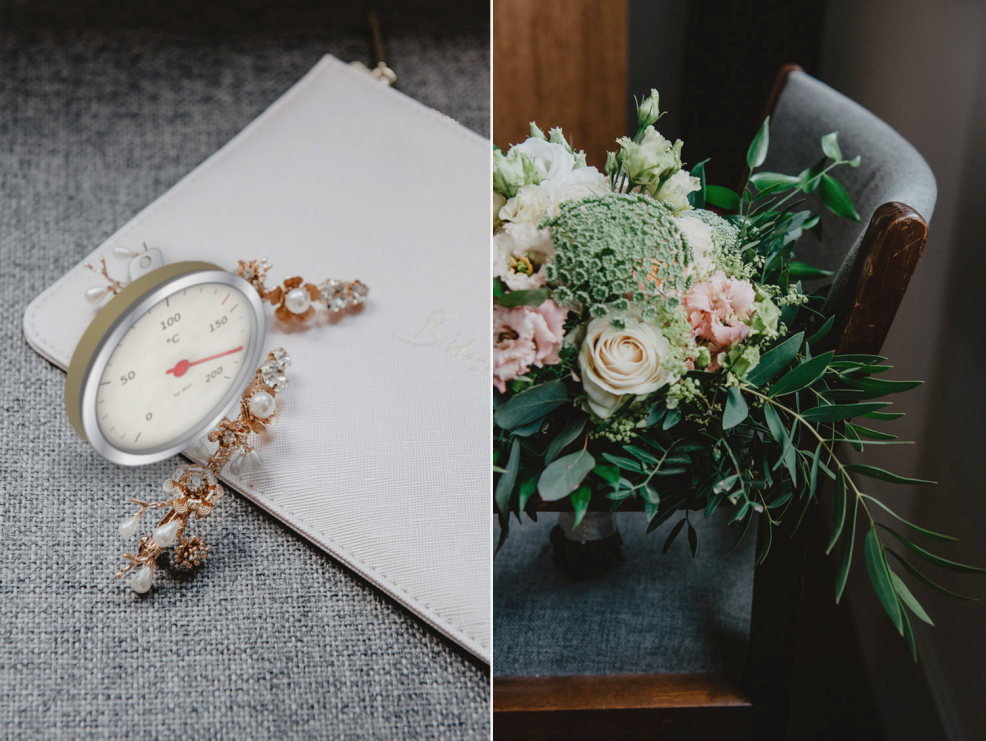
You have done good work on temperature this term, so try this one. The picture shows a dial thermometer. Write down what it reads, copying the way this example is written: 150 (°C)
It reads 180 (°C)
